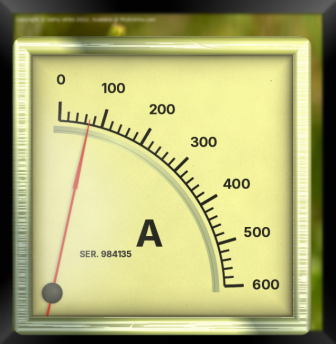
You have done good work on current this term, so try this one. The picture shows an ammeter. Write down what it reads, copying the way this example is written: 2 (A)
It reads 70 (A)
